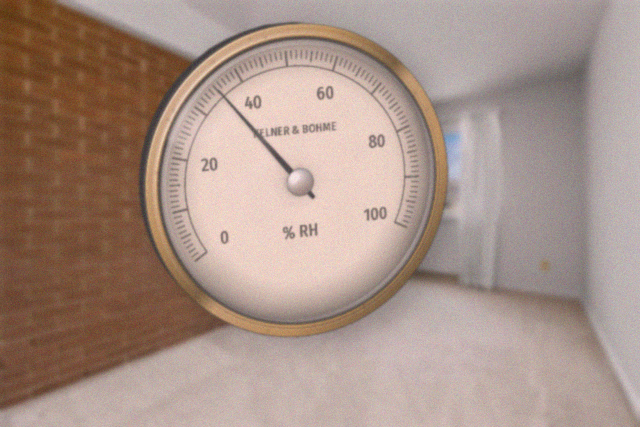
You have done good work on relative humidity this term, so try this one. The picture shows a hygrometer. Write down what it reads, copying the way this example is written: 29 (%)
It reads 35 (%)
